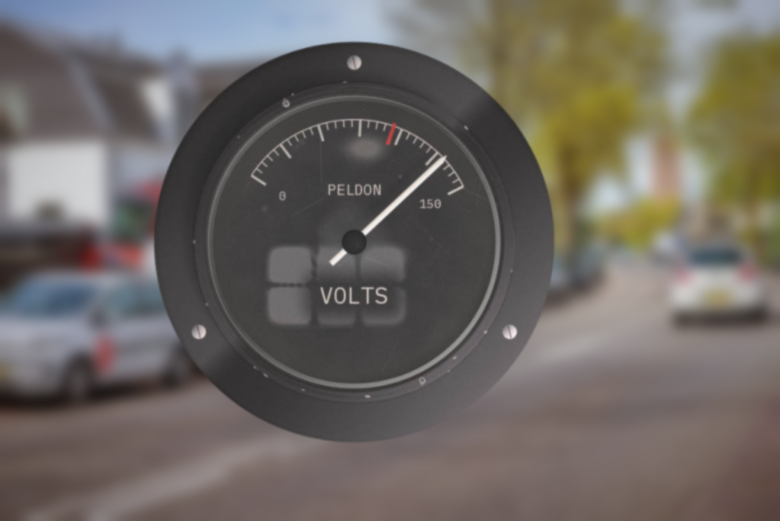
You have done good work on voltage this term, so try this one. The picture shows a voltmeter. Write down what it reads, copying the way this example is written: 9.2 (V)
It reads 130 (V)
